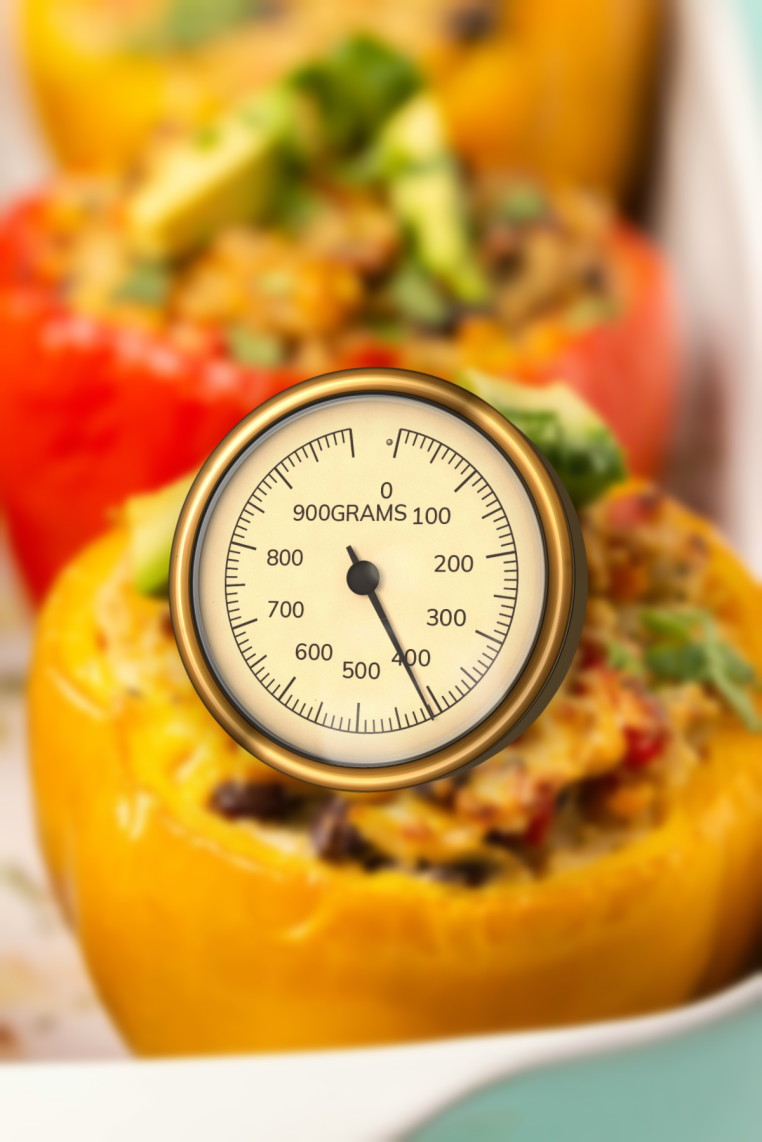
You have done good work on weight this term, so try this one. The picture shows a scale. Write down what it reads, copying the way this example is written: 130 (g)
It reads 410 (g)
